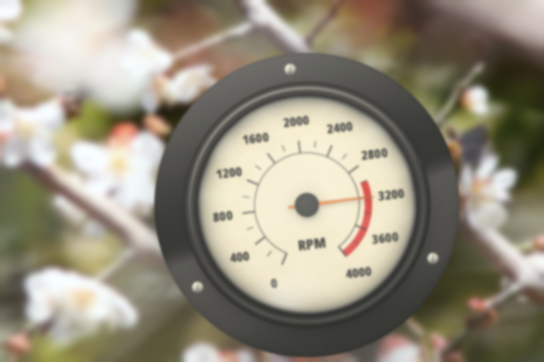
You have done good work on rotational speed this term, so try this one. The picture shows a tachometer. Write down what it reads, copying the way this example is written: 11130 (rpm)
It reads 3200 (rpm)
